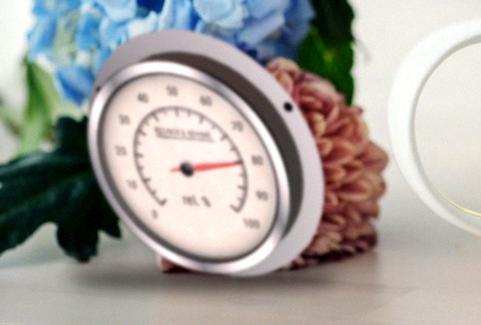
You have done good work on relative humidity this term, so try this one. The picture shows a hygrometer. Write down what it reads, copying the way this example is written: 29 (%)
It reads 80 (%)
